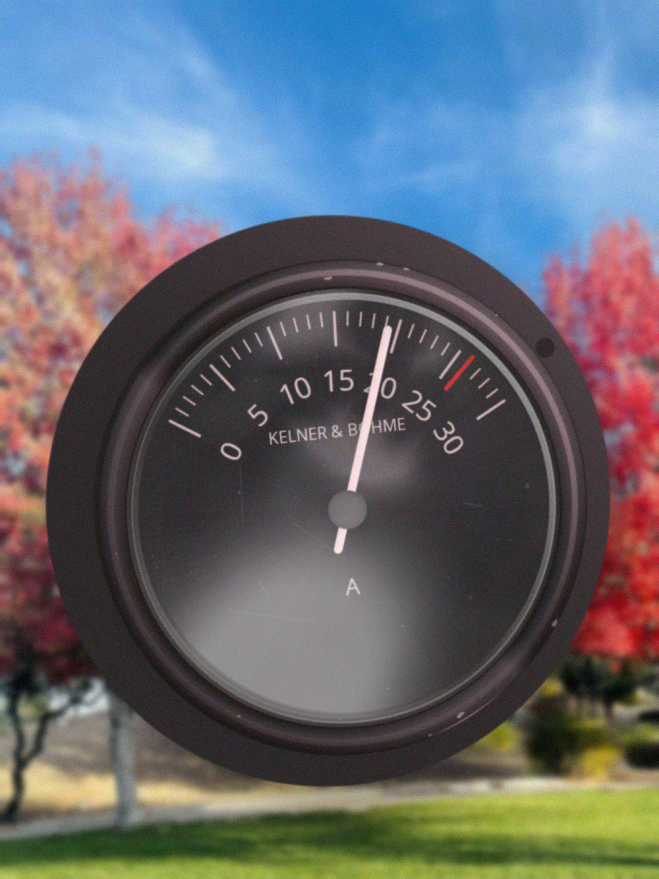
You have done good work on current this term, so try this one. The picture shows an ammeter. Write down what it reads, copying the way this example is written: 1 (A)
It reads 19 (A)
